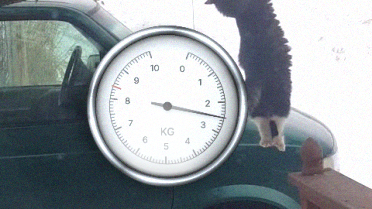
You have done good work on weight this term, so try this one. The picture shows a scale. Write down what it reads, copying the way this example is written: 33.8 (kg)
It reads 2.5 (kg)
